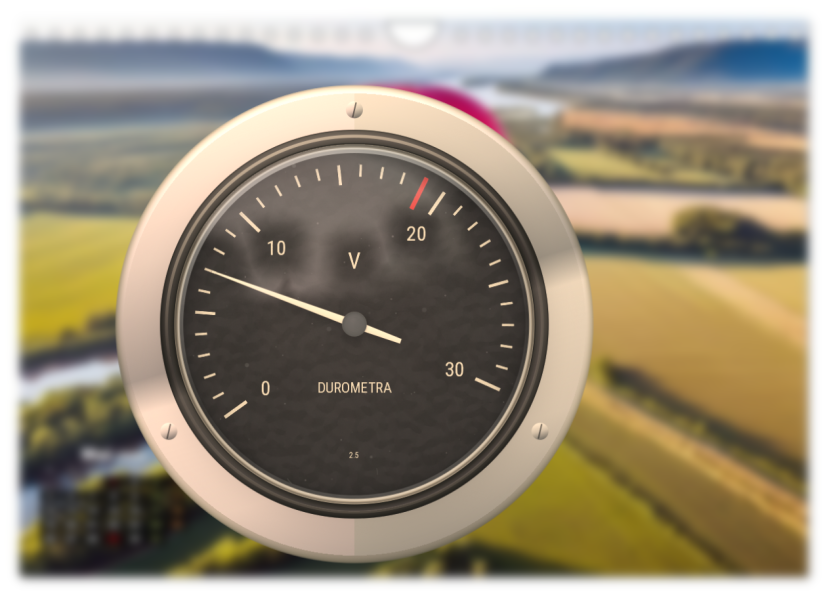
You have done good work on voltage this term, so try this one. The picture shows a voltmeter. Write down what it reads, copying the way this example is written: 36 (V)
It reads 7 (V)
